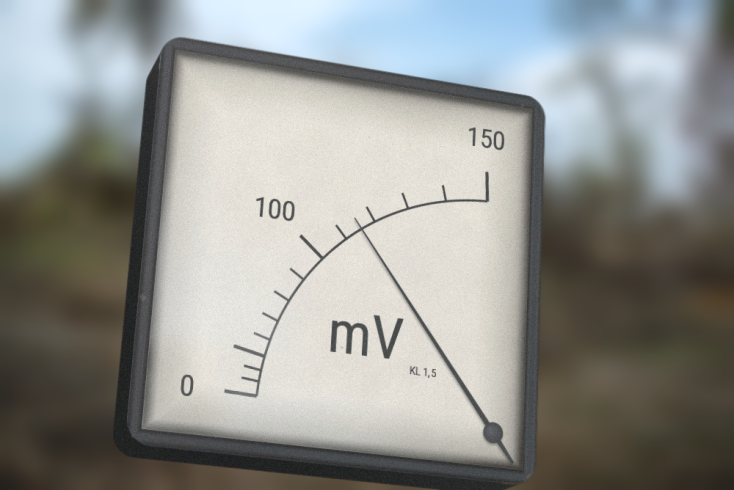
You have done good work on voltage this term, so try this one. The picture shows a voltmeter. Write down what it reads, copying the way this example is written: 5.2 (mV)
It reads 115 (mV)
